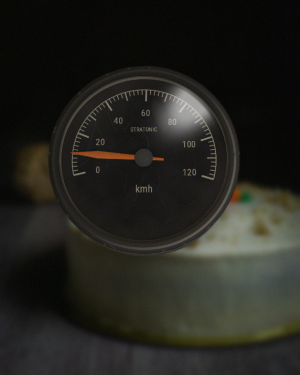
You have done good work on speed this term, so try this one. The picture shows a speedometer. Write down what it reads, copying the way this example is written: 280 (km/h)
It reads 10 (km/h)
